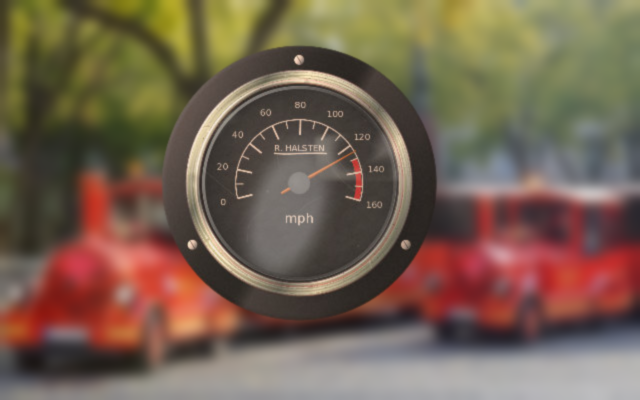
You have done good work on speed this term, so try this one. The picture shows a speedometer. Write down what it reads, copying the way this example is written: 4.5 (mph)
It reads 125 (mph)
